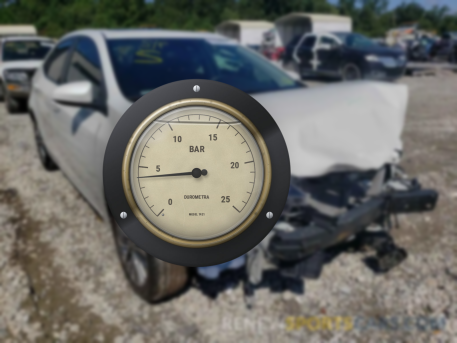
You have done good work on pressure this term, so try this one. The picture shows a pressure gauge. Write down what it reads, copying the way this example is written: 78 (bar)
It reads 4 (bar)
